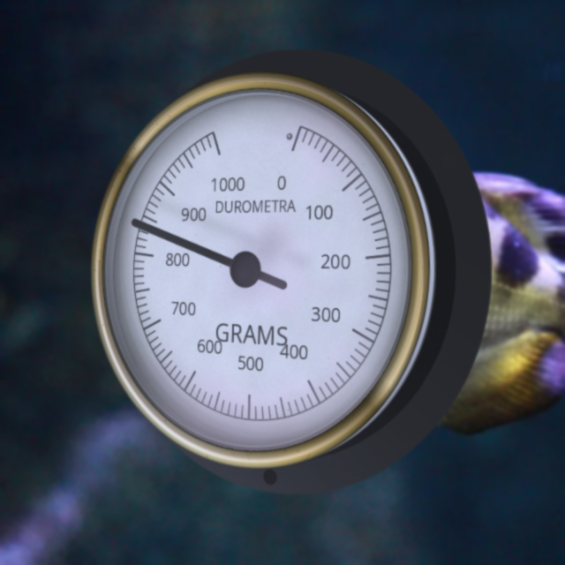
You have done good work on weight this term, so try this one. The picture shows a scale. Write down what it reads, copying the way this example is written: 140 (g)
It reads 840 (g)
